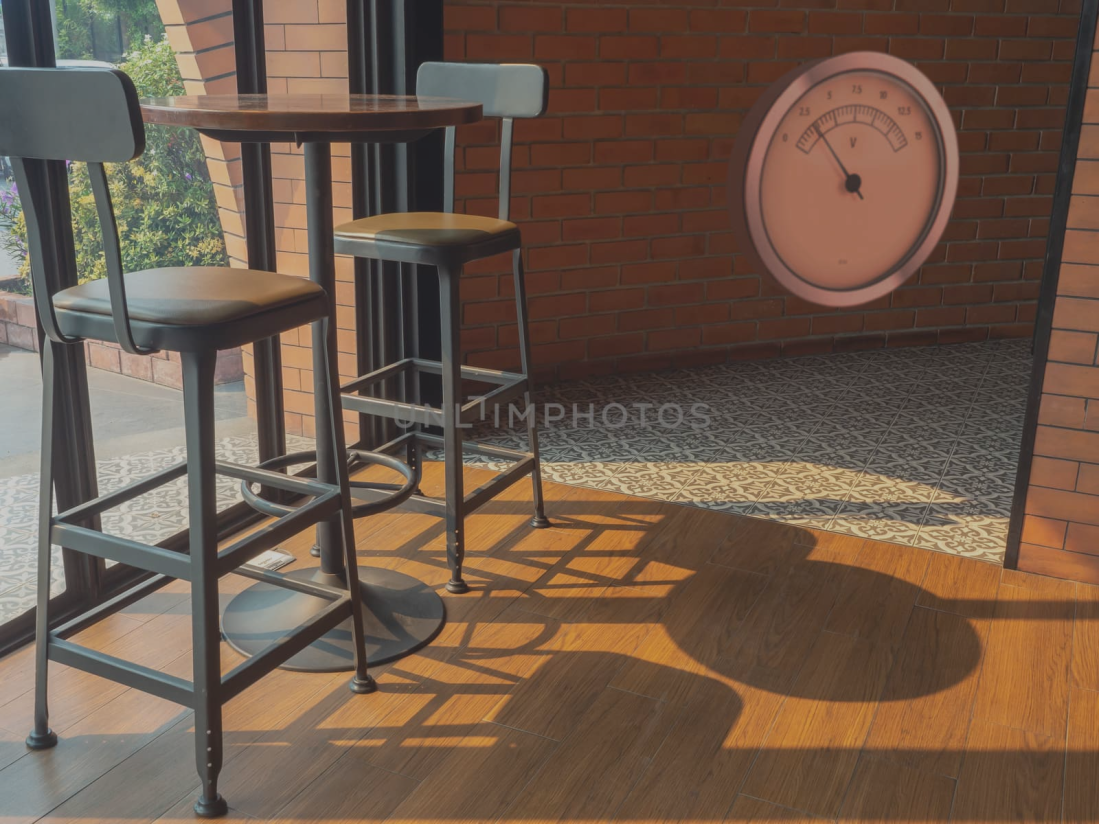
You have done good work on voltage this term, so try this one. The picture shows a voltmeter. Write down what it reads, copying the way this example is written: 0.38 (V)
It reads 2.5 (V)
